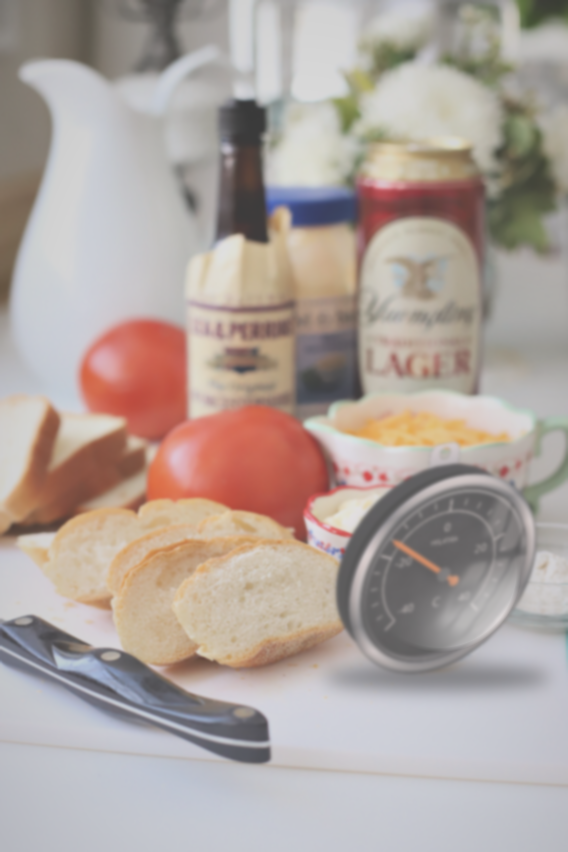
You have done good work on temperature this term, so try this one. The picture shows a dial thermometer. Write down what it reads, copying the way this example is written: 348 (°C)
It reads -16 (°C)
